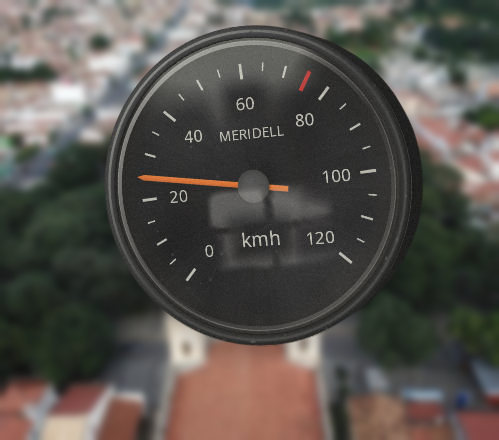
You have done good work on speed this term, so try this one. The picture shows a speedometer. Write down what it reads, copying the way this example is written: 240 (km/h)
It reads 25 (km/h)
